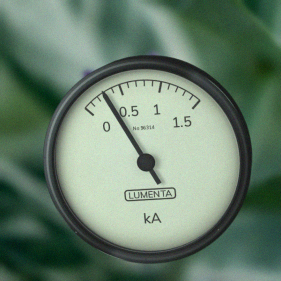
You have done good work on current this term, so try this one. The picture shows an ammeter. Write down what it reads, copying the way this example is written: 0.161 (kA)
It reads 0.3 (kA)
